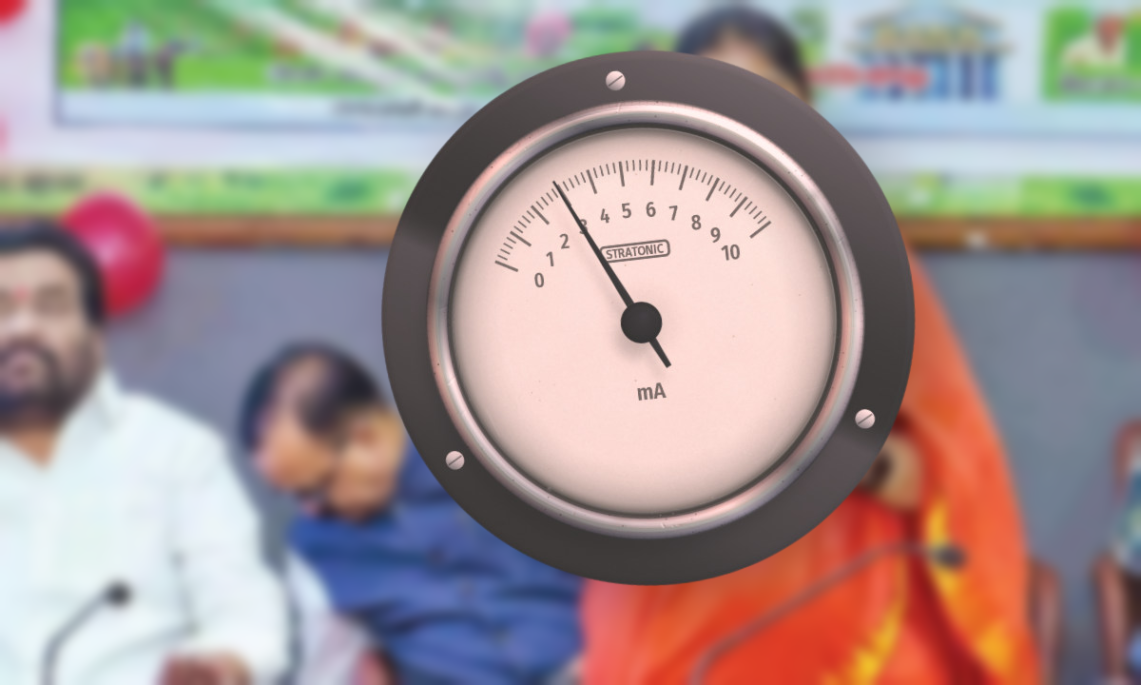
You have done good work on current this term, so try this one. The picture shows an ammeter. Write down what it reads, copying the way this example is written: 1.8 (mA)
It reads 3 (mA)
